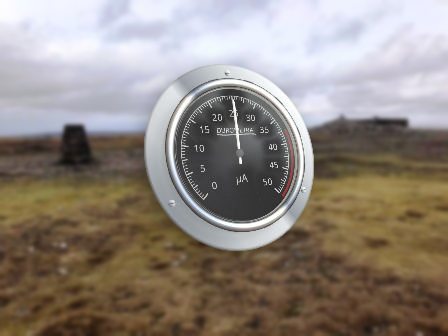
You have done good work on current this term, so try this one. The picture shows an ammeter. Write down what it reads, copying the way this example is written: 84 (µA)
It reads 25 (µA)
